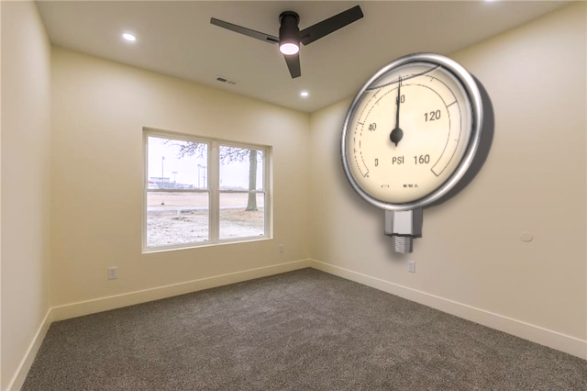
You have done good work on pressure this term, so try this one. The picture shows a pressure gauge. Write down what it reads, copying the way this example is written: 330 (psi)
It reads 80 (psi)
